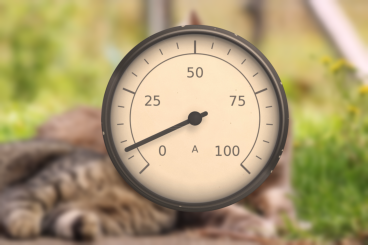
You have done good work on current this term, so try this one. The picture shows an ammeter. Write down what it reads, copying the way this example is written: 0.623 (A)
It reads 7.5 (A)
